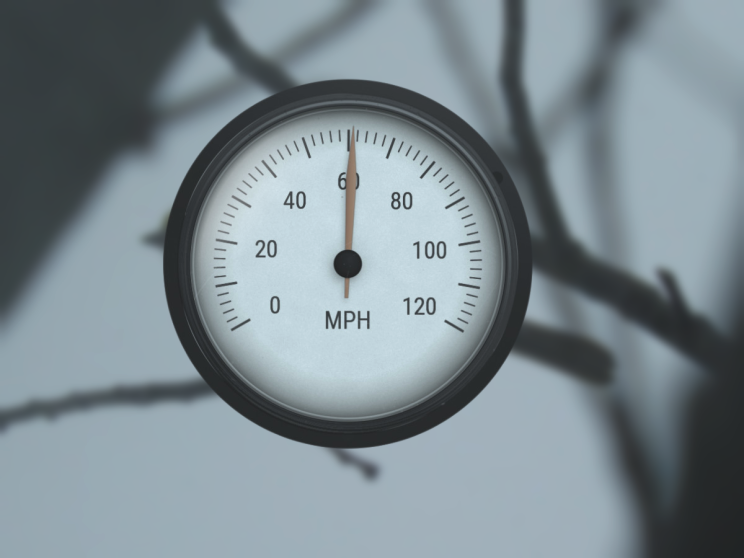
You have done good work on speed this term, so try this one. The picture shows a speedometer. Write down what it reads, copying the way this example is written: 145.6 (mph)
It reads 61 (mph)
